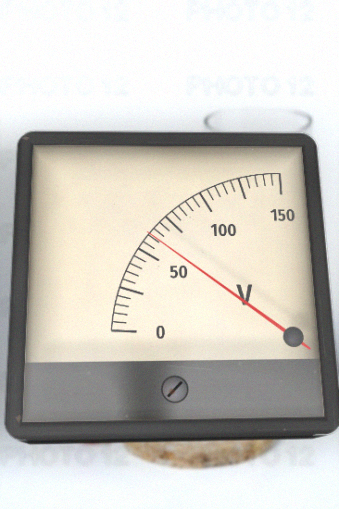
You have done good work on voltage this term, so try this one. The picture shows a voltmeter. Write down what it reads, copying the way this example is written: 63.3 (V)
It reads 60 (V)
